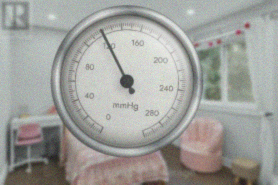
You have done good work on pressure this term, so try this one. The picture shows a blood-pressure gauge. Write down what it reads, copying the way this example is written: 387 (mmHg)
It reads 120 (mmHg)
